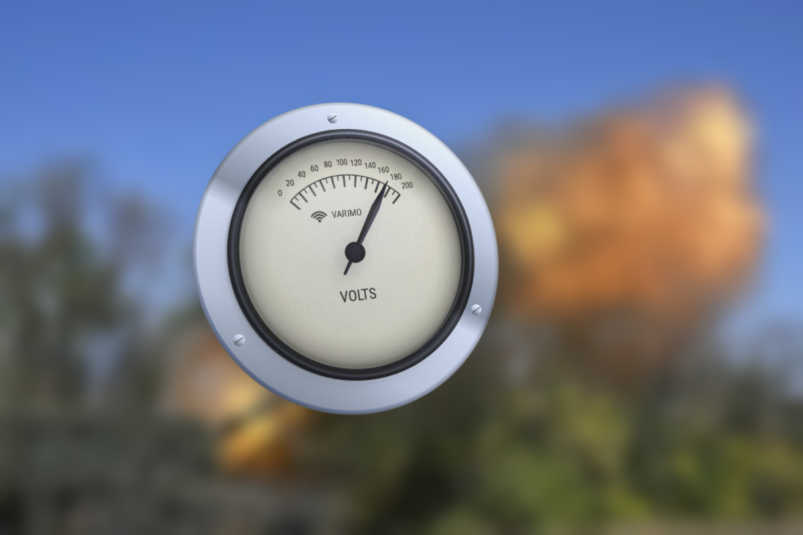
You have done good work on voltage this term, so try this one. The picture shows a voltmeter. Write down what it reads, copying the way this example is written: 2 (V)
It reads 170 (V)
